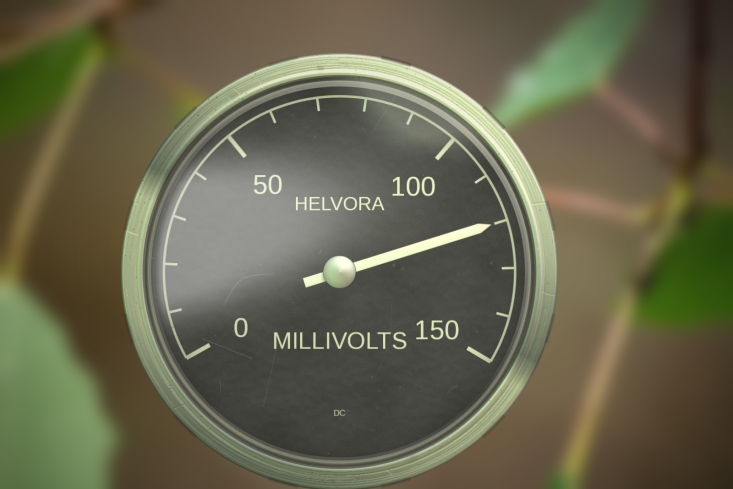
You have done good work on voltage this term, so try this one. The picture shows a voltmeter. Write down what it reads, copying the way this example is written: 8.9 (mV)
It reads 120 (mV)
